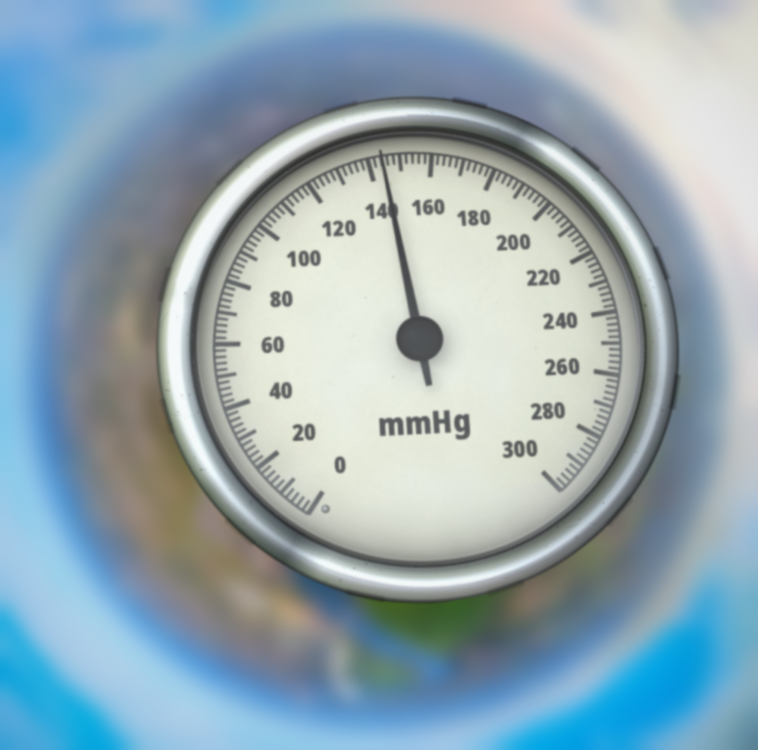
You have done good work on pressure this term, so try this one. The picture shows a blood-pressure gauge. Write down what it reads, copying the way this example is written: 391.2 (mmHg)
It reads 144 (mmHg)
